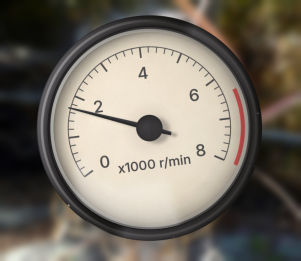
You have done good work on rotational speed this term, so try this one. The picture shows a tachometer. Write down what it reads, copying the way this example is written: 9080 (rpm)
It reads 1700 (rpm)
